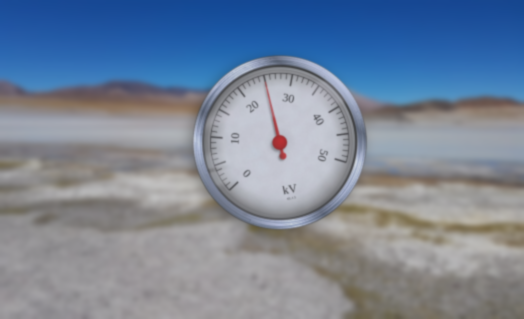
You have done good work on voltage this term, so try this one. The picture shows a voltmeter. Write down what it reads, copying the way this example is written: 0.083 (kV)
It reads 25 (kV)
